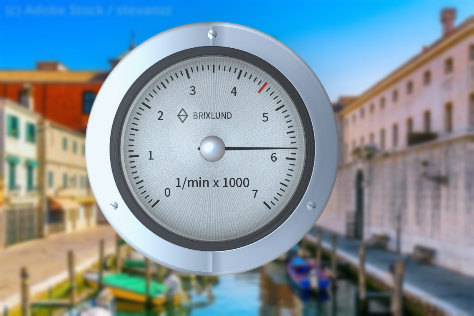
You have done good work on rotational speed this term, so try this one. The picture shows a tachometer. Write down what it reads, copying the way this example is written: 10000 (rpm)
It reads 5800 (rpm)
